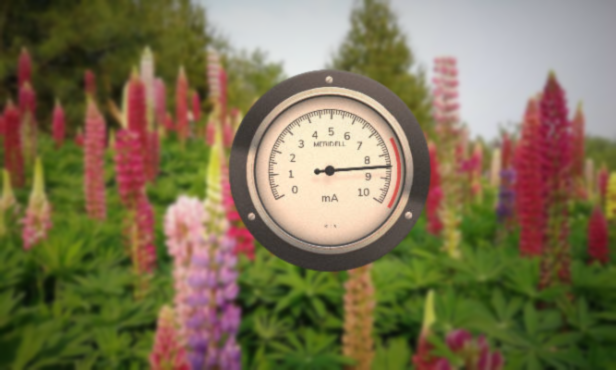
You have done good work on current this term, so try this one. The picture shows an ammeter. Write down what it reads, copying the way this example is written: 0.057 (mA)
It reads 8.5 (mA)
